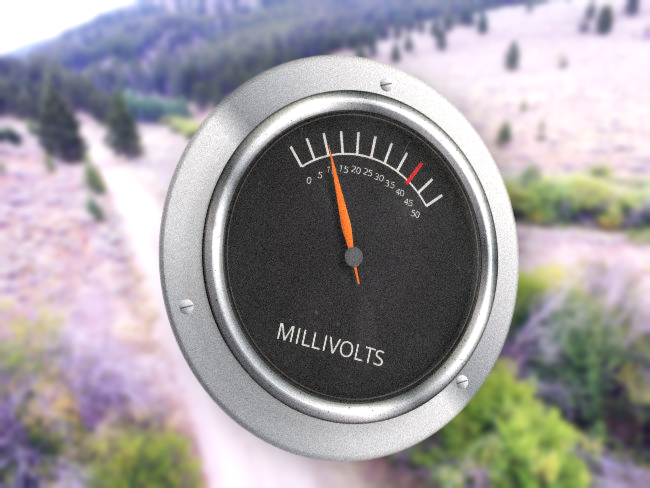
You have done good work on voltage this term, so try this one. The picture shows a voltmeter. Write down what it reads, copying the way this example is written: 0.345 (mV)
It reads 10 (mV)
